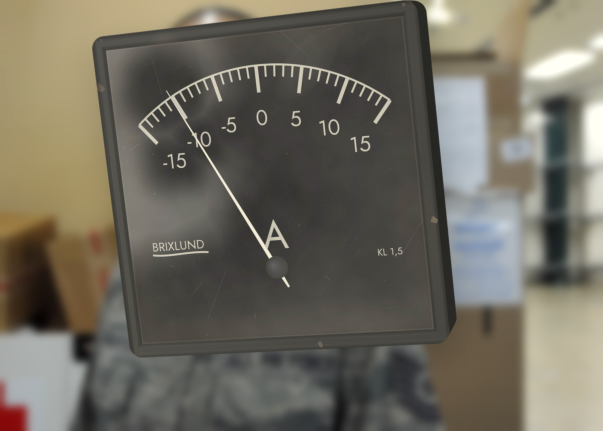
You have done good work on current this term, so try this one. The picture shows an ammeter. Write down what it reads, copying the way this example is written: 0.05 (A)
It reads -10 (A)
